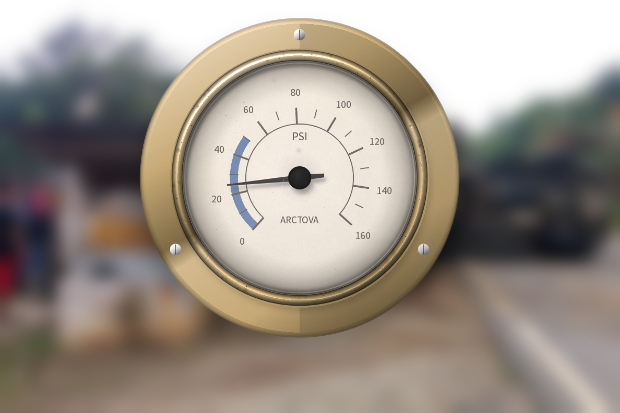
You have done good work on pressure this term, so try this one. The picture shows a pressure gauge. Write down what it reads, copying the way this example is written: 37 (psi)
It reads 25 (psi)
